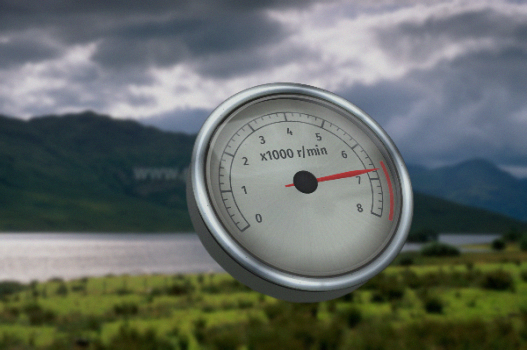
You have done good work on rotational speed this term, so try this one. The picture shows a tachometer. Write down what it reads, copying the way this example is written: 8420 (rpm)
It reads 6800 (rpm)
